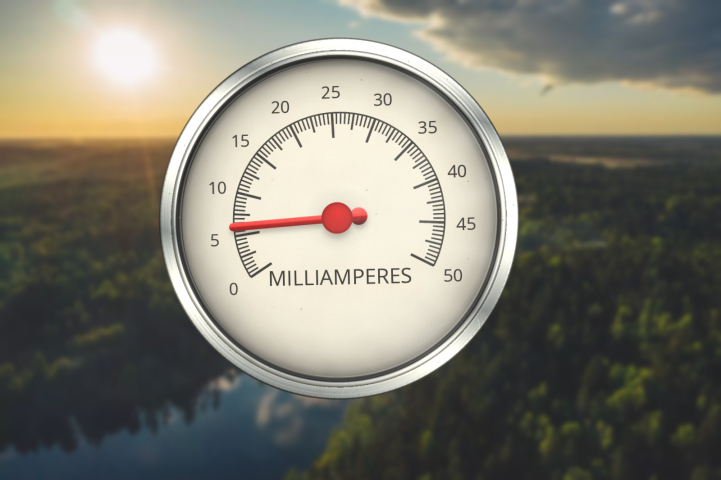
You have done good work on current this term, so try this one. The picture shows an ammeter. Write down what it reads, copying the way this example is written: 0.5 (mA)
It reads 6 (mA)
